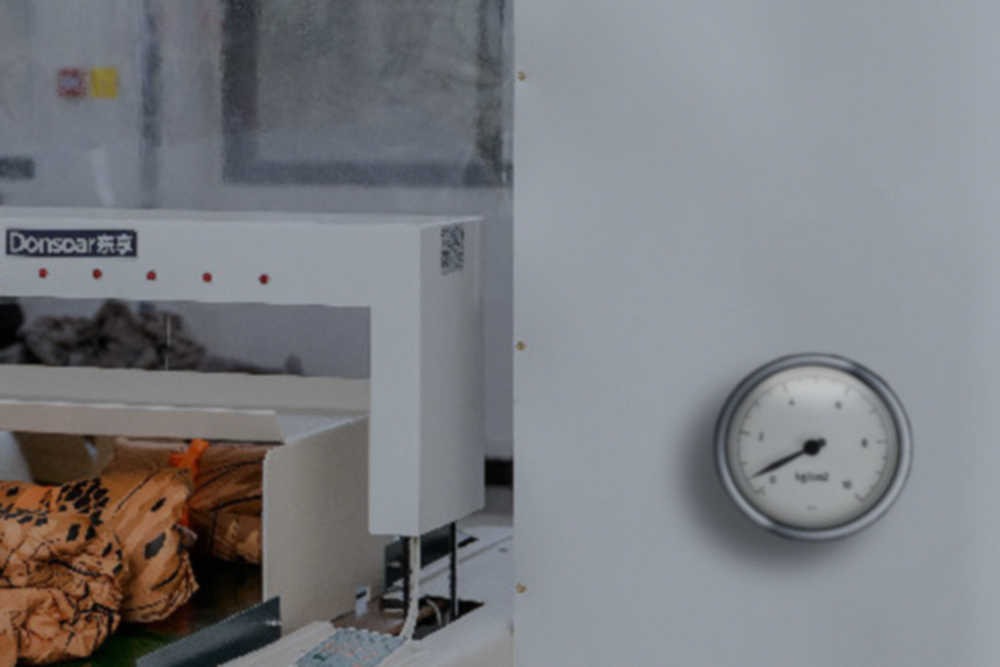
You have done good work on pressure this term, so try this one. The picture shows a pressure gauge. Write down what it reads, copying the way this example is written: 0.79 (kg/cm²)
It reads 0.5 (kg/cm²)
